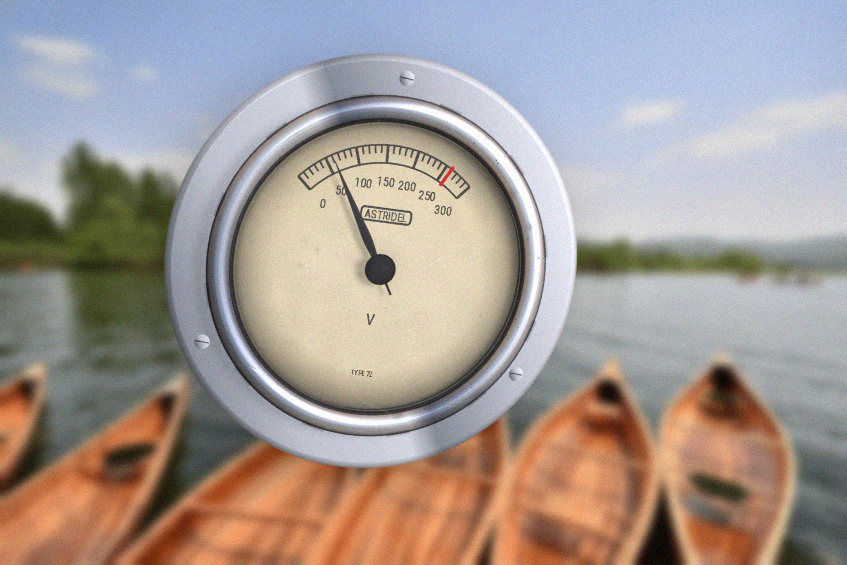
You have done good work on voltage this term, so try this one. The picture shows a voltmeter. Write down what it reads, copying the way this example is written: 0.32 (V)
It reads 60 (V)
